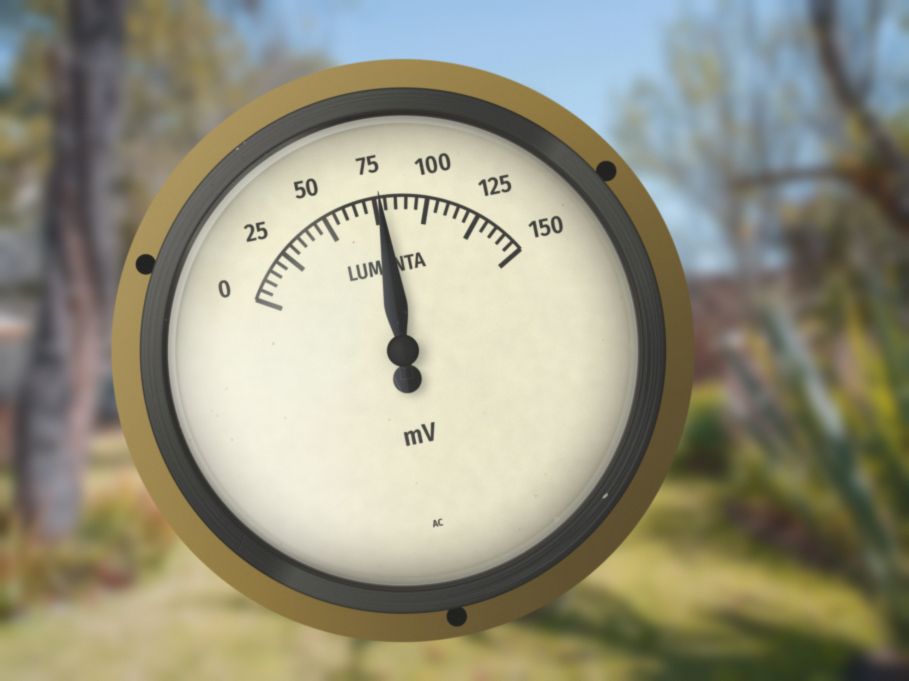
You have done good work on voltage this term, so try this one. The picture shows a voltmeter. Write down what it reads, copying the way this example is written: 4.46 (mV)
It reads 77.5 (mV)
